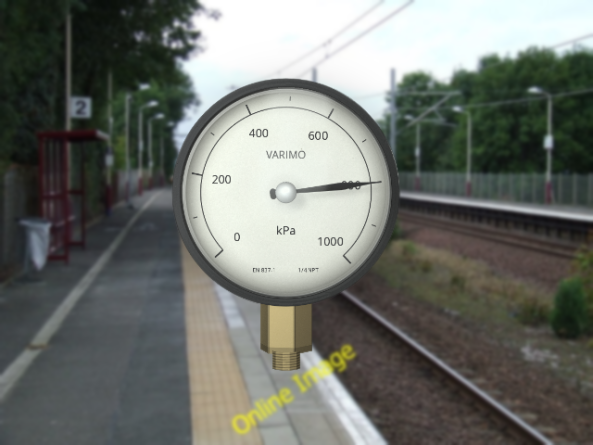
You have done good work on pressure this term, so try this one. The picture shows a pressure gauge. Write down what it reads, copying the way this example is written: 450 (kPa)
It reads 800 (kPa)
